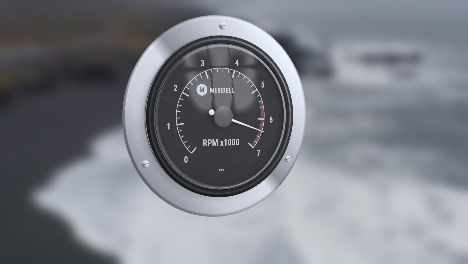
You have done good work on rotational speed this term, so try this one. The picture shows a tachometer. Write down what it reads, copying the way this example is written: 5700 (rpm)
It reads 6400 (rpm)
